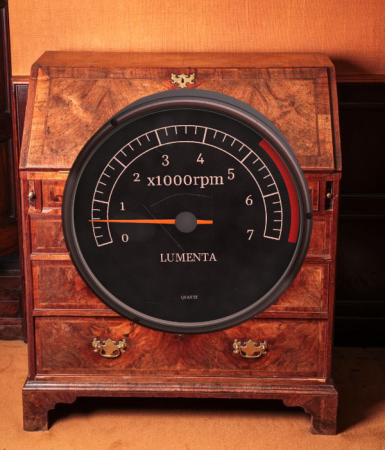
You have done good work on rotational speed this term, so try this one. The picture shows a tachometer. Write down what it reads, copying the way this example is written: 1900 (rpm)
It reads 600 (rpm)
